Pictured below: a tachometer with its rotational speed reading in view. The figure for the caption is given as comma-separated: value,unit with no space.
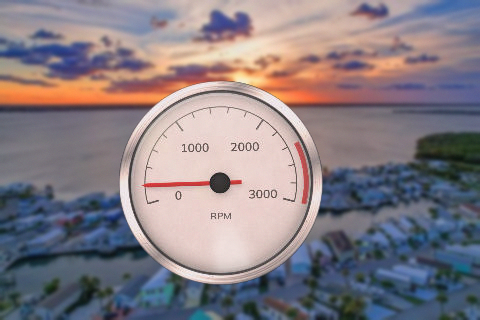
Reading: 200,rpm
